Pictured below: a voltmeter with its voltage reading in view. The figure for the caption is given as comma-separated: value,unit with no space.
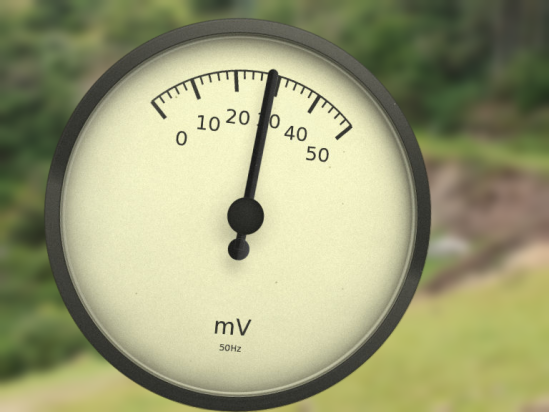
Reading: 28,mV
